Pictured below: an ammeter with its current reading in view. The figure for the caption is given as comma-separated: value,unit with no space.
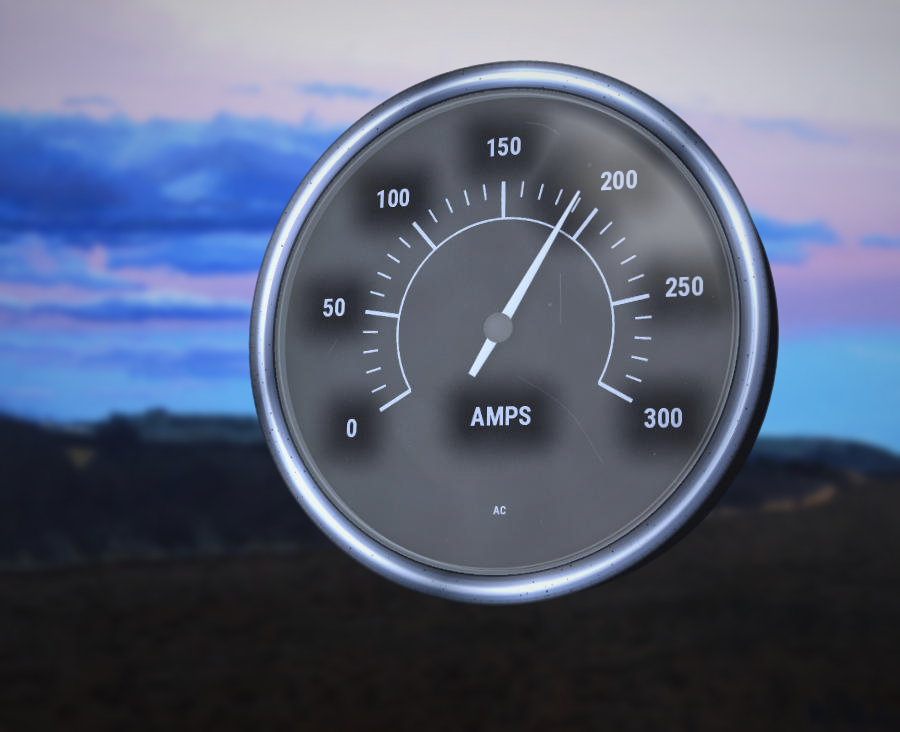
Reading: 190,A
